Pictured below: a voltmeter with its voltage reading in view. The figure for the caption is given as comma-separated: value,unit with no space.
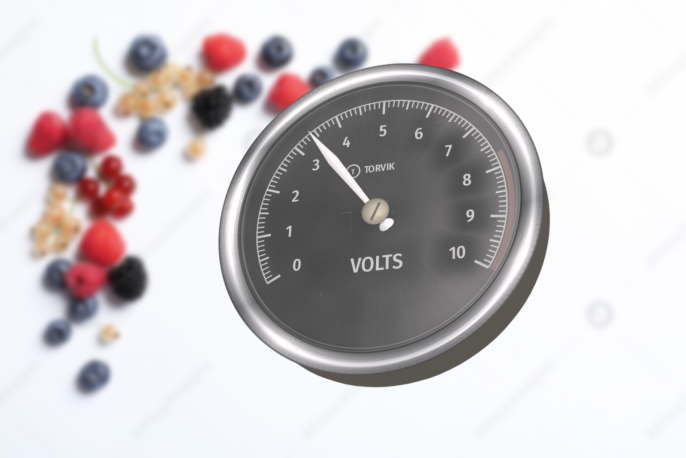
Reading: 3.4,V
